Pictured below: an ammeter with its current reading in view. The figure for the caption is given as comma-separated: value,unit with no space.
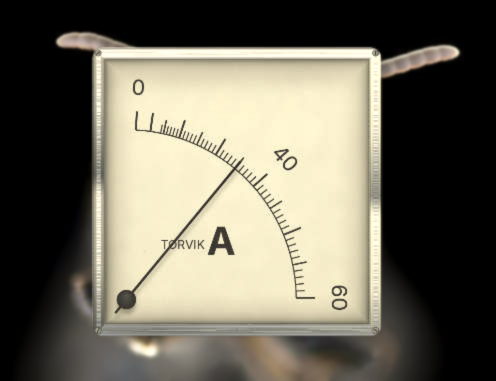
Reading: 35,A
